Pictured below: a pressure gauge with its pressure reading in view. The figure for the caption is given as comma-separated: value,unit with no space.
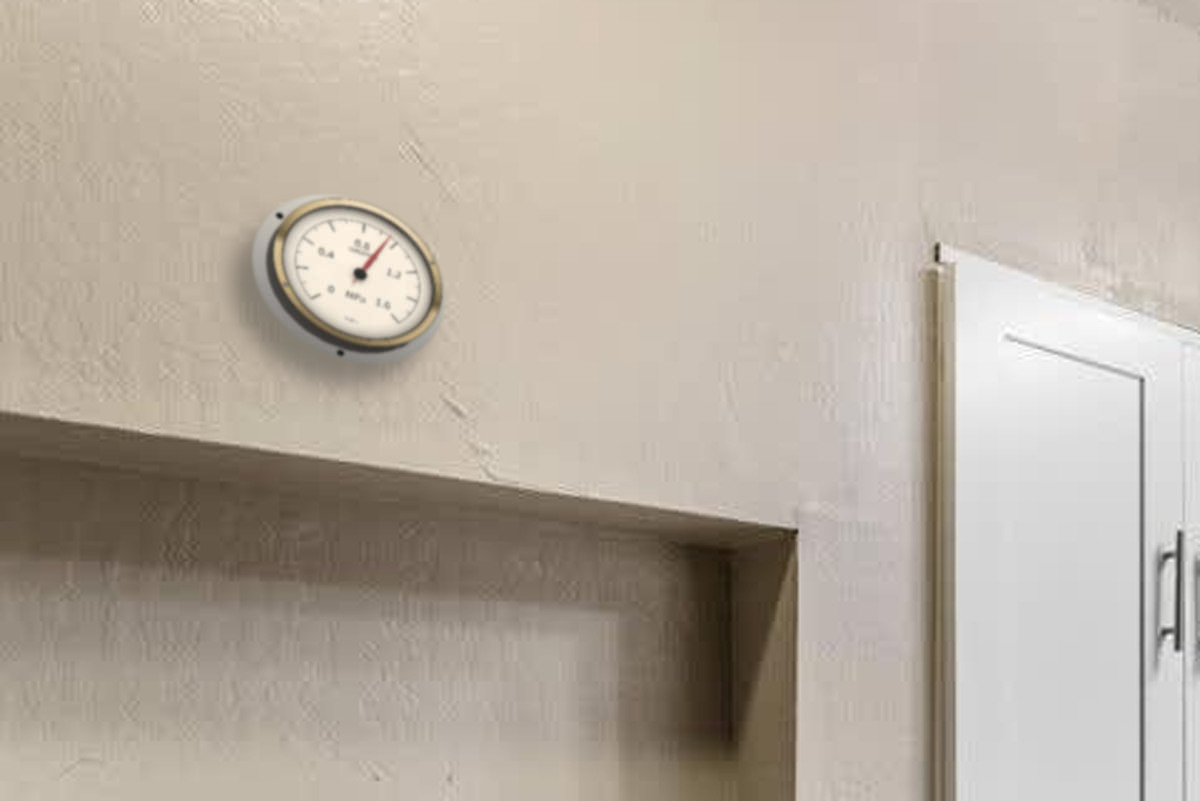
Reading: 0.95,MPa
